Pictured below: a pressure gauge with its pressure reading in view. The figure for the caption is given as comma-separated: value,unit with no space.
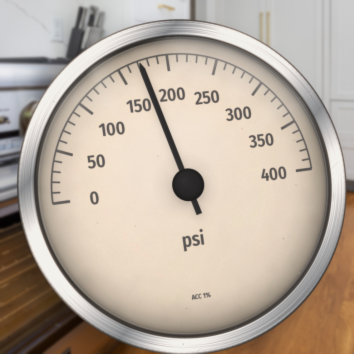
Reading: 170,psi
